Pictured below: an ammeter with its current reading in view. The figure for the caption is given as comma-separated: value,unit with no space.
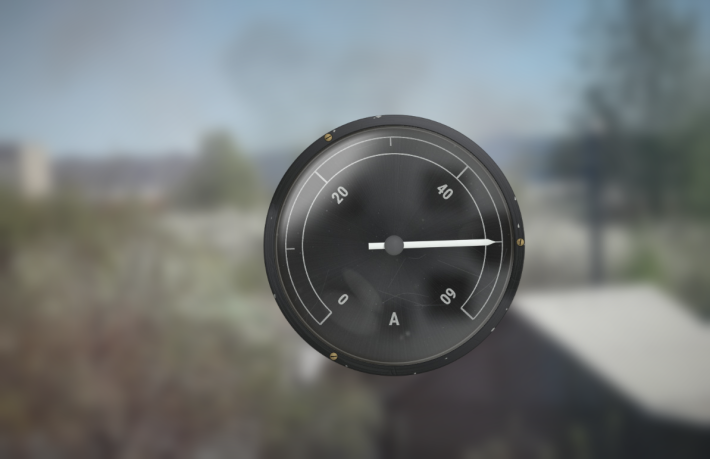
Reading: 50,A
